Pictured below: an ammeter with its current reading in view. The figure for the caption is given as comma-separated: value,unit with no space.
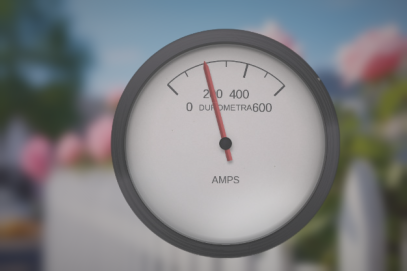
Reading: 200,A
